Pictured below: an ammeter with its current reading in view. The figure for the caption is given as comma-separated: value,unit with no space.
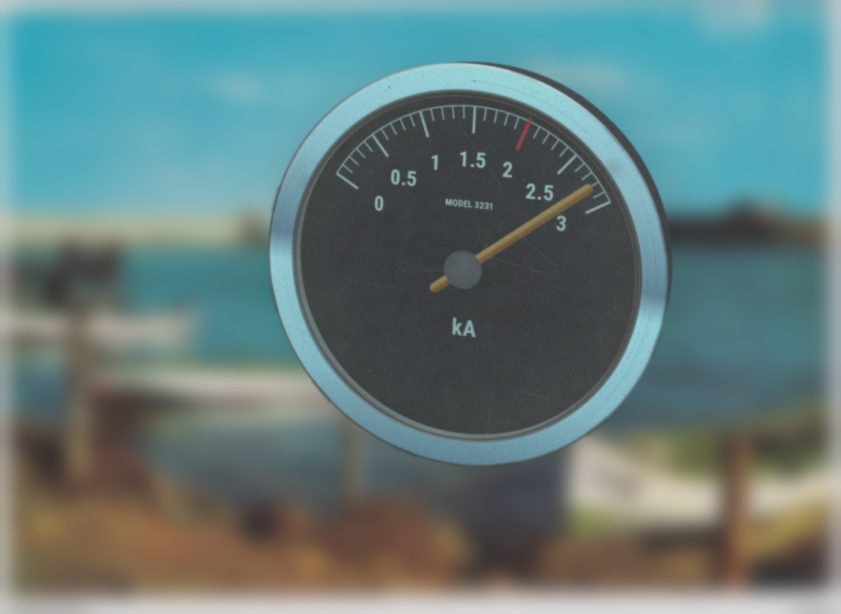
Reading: 2.8,kA
